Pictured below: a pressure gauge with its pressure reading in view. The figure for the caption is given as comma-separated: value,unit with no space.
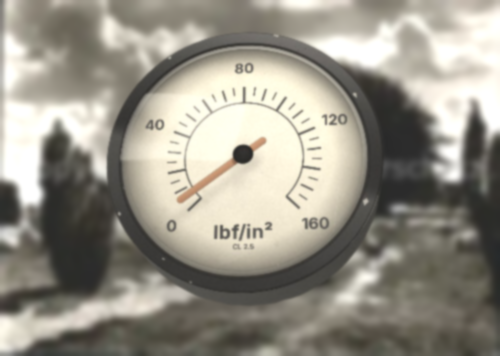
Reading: 5,psi
